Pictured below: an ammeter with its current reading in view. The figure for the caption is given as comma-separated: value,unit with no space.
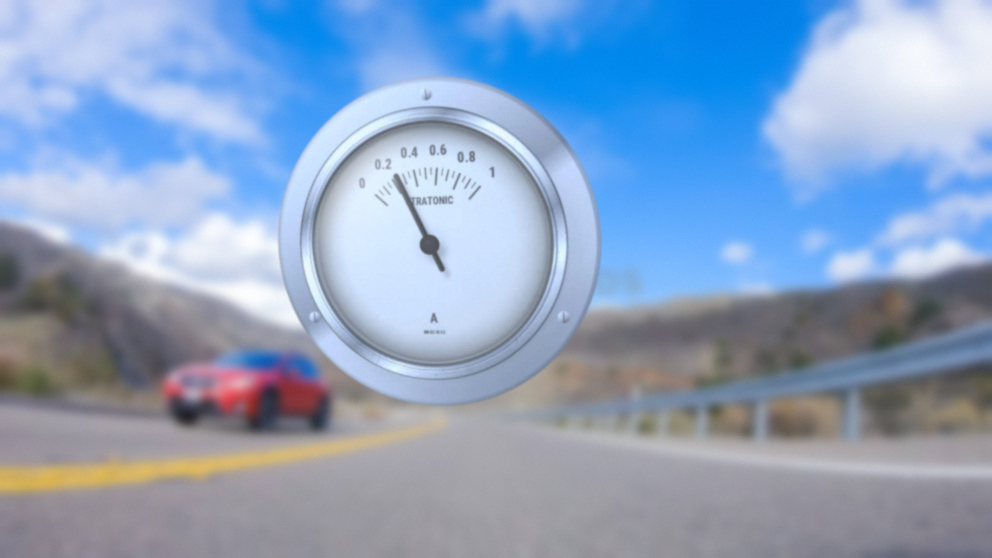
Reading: 0.25,A
